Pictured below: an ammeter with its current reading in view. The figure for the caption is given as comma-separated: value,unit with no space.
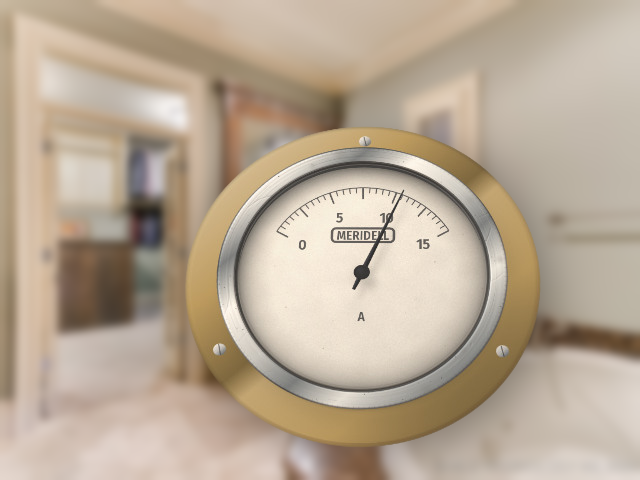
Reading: 10.5,A
